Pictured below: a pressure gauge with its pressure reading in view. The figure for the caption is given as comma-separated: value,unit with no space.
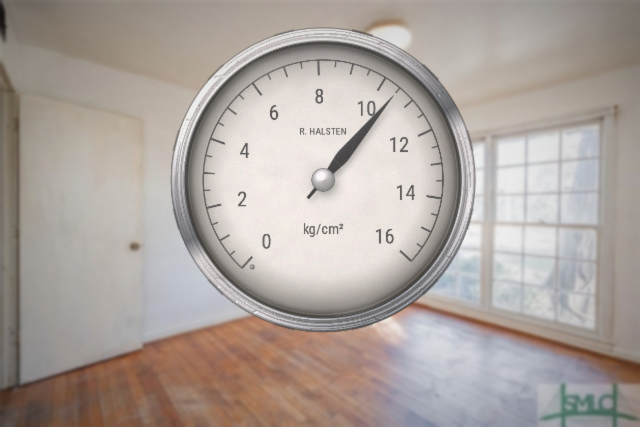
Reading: 10.5,kg/cm²
